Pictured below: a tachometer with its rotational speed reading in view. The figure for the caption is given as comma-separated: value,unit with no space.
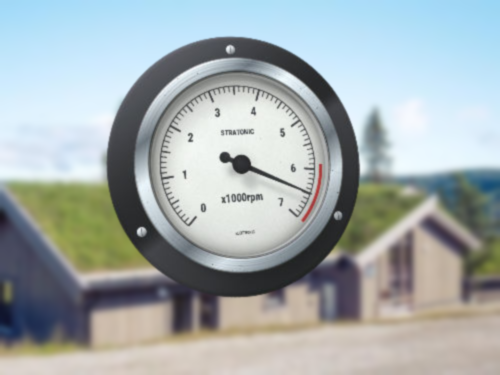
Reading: 6500,rpm
